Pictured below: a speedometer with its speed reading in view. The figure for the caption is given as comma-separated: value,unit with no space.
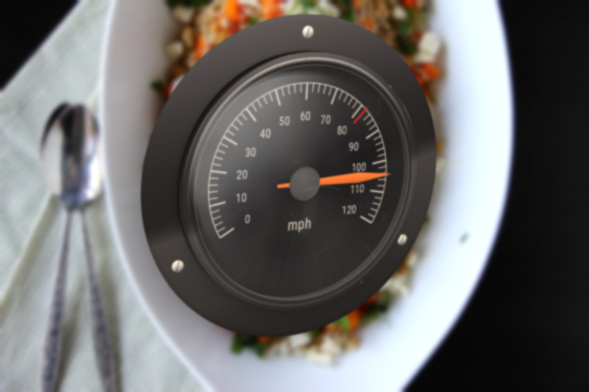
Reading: 104,mph
